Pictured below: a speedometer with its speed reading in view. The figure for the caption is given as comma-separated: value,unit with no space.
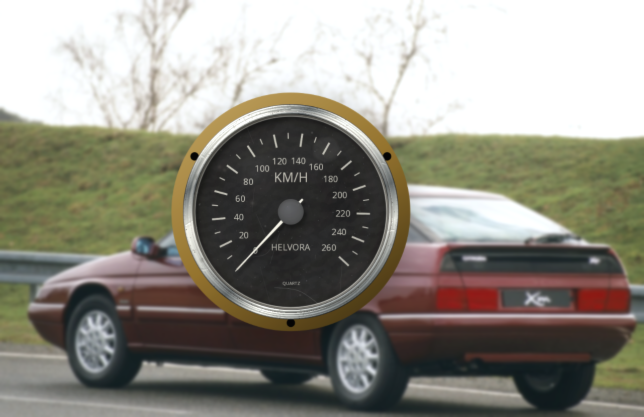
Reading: 0,km/h
